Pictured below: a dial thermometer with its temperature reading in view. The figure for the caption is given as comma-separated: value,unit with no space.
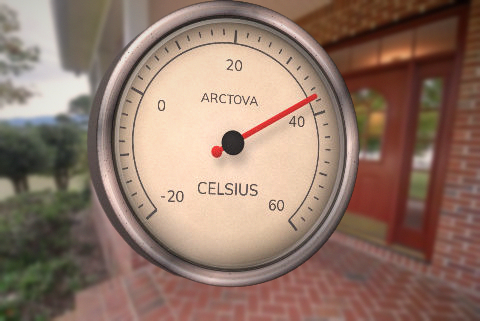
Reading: 37,°C
